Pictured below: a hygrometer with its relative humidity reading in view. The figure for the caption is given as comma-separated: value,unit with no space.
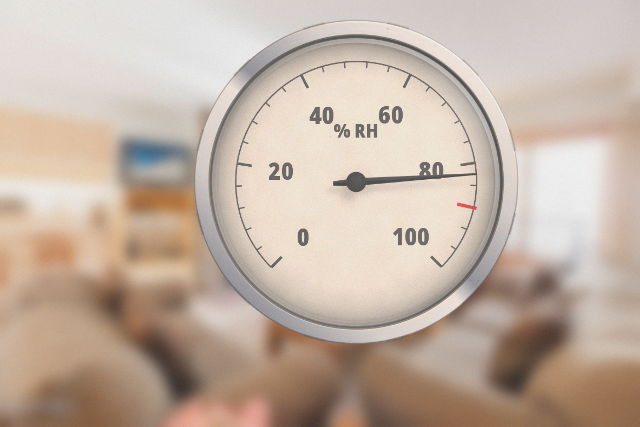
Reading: 82,%
